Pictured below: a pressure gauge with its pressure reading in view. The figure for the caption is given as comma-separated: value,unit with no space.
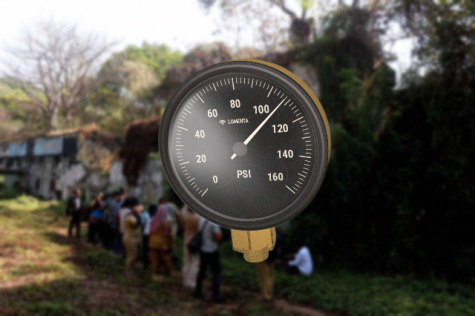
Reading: 108,psi
